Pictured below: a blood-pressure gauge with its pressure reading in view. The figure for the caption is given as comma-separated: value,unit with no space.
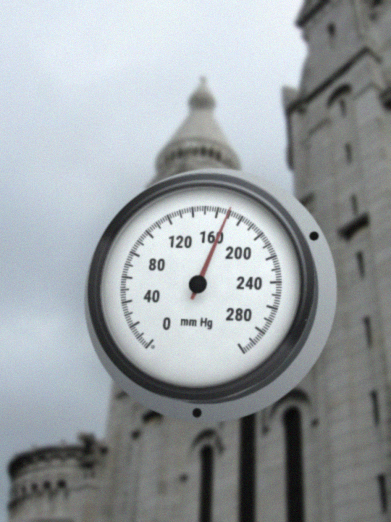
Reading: 170,mmHg
